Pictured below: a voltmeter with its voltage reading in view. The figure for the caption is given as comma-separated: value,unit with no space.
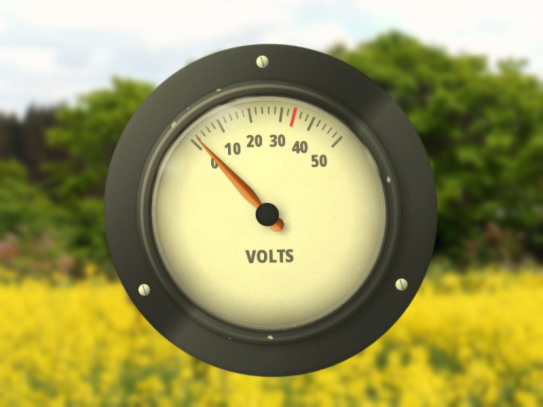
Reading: 2,V
